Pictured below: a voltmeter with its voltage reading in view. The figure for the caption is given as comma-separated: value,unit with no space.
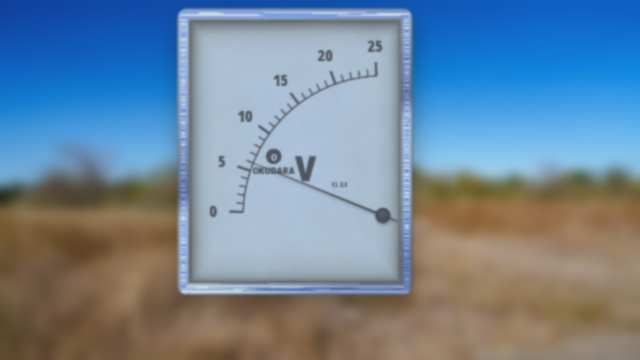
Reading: 6,V
